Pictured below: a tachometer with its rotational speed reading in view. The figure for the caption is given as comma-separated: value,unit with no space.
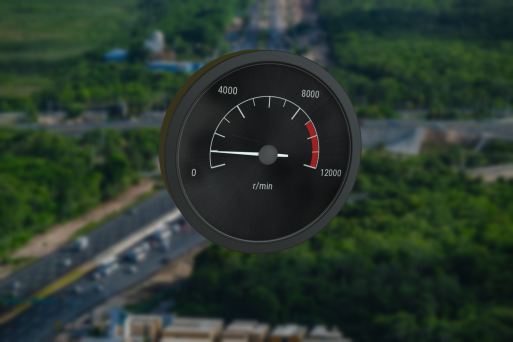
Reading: 1000,rpm
